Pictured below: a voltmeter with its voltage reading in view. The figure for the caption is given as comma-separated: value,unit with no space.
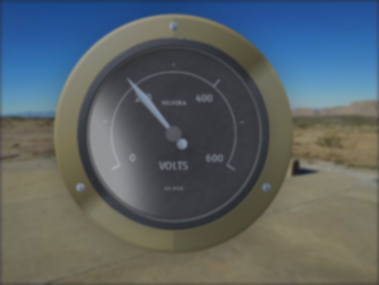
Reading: 200,V
